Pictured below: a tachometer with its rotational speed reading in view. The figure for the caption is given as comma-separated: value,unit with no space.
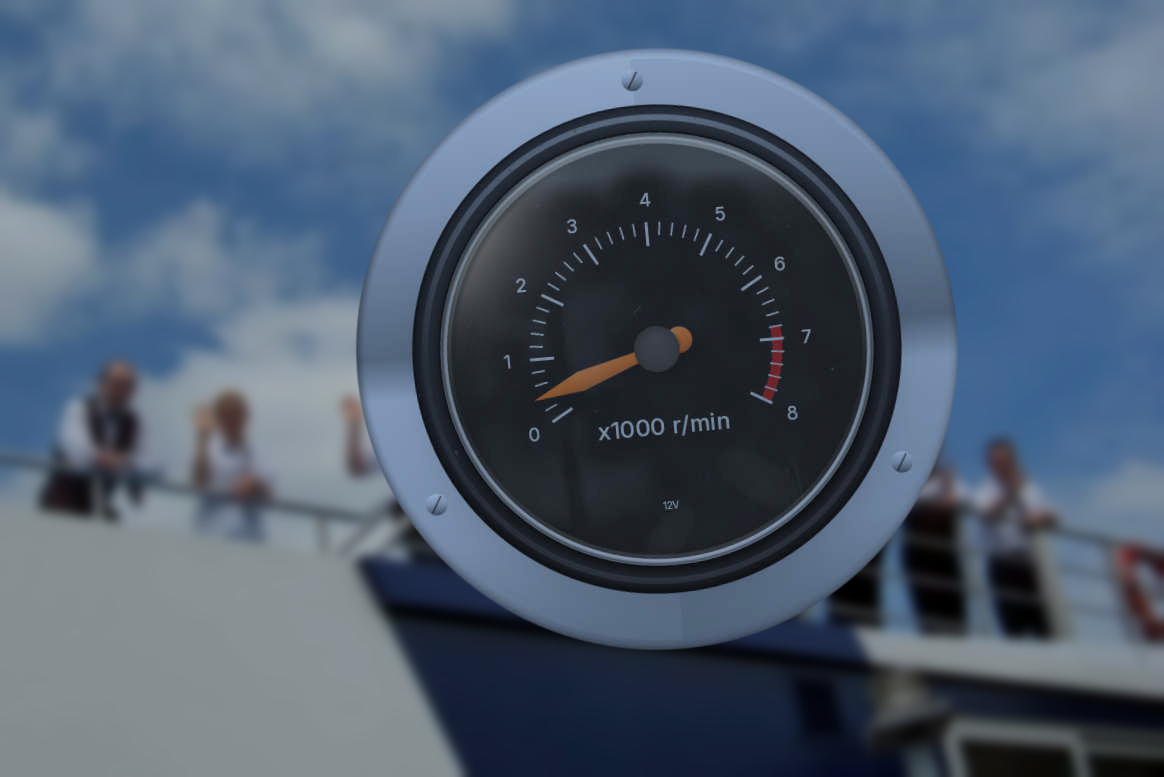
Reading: 400,rpm
